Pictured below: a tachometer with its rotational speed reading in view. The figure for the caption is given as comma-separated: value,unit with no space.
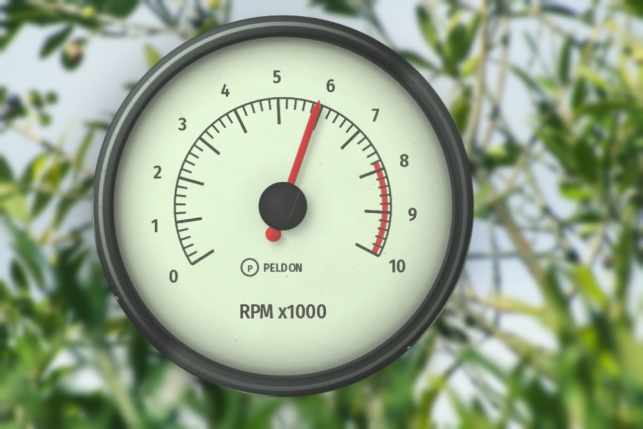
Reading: 5900,rpm
